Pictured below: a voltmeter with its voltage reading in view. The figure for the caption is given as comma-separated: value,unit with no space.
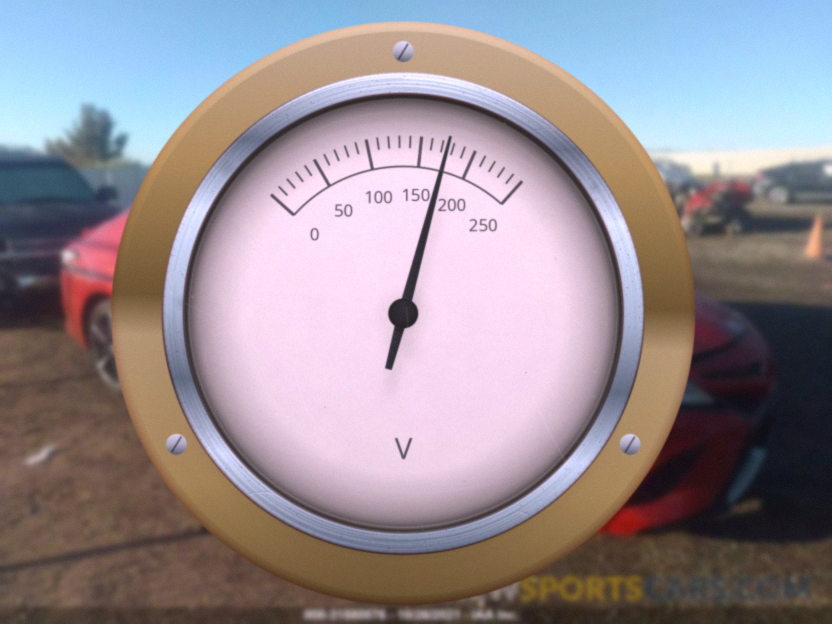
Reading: 175,V
